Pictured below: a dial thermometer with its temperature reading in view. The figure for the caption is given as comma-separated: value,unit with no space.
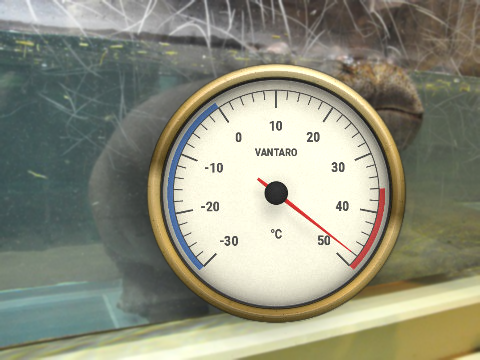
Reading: 48,°C
